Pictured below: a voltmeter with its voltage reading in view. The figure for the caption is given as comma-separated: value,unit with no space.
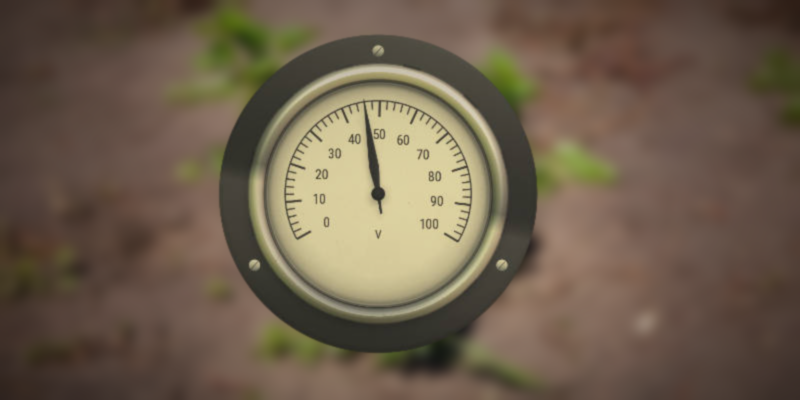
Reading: 46,V
